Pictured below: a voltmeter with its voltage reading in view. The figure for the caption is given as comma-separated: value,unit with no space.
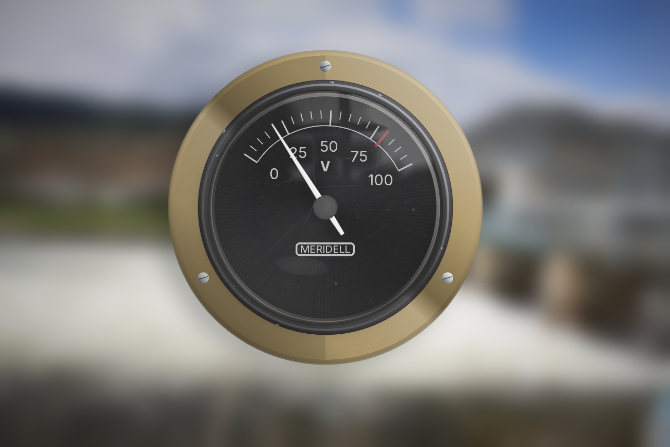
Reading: 20,V
